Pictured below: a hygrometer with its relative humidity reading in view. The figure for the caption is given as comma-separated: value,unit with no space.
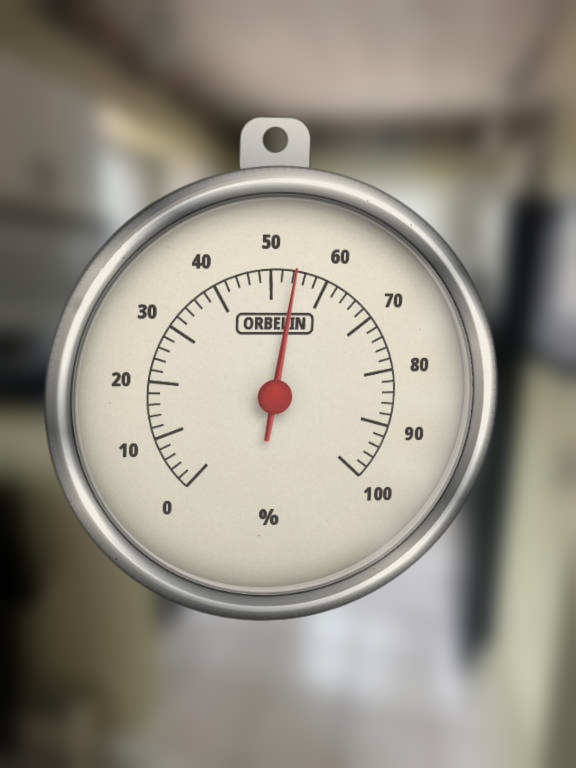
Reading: 54,%
